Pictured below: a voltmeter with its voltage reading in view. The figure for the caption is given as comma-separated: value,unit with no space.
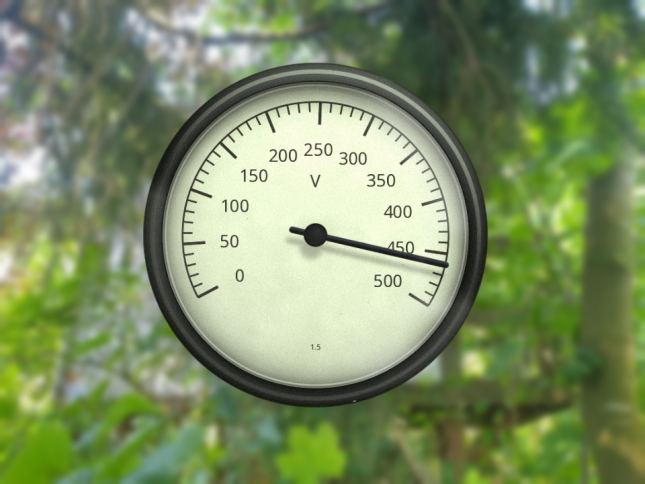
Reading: 460,V
